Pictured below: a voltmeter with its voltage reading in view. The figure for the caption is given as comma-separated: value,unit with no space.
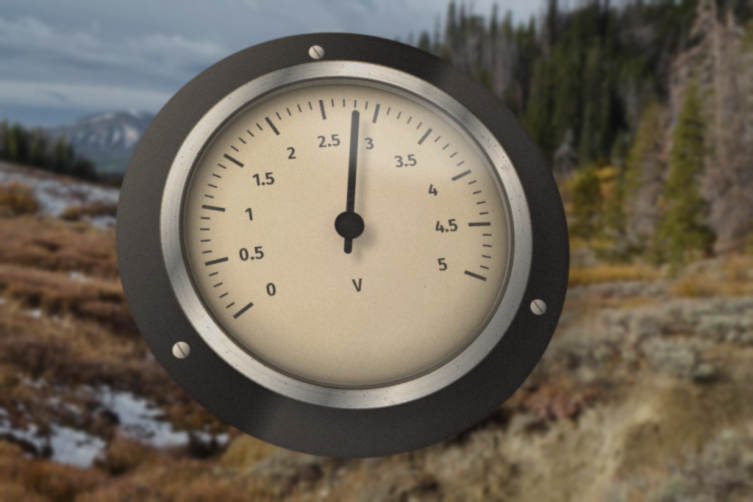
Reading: 2.8,V
